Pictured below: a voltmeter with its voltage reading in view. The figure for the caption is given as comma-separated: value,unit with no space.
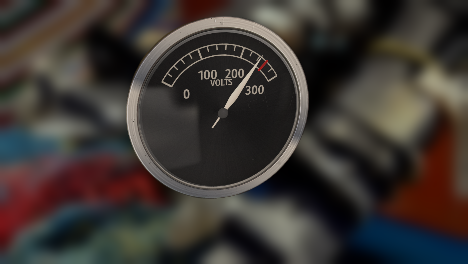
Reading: 240,V
